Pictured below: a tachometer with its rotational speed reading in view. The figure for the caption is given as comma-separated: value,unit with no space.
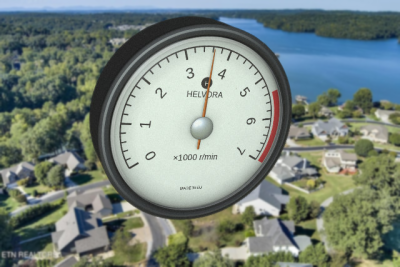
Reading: 3600,rpm
